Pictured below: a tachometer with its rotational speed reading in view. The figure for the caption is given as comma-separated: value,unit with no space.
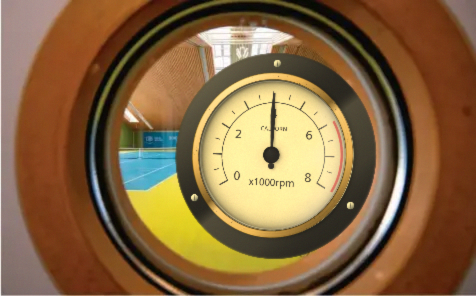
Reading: 4000,rpm
